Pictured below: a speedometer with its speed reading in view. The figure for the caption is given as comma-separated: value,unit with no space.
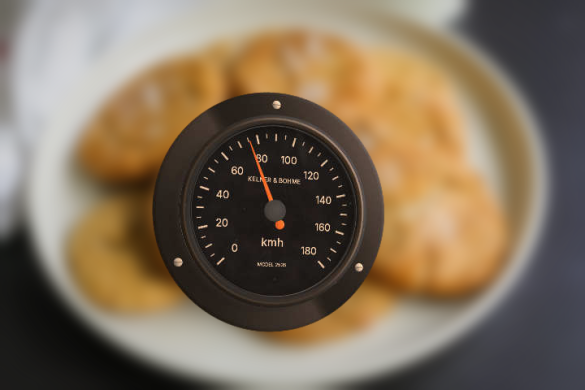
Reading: 75,km/h
